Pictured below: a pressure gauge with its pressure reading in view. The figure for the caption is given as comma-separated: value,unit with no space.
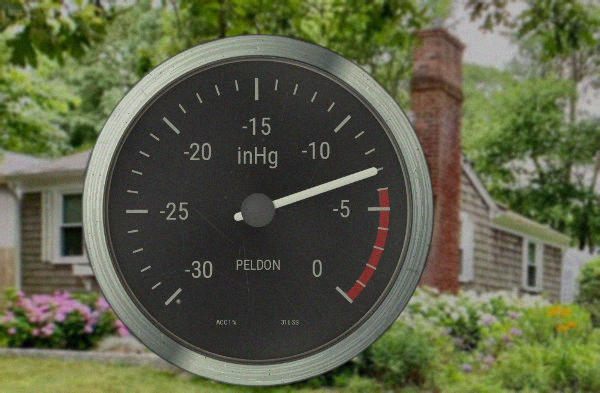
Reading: -7,inHg
